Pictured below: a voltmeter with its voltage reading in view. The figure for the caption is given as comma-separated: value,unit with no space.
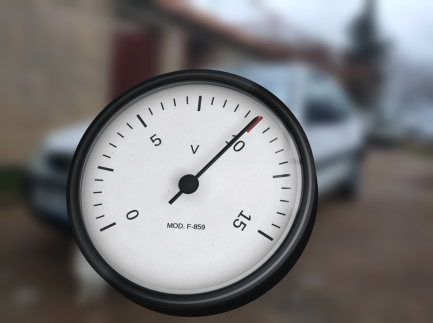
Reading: 10,V
